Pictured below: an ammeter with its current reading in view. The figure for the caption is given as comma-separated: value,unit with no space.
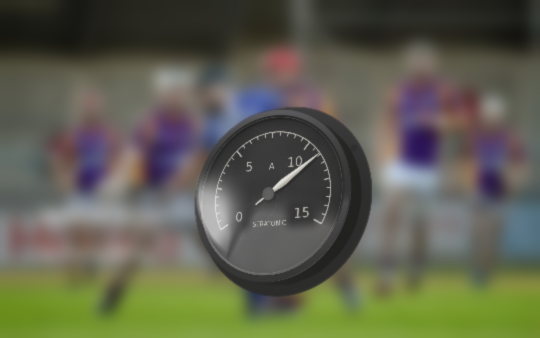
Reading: 11,A
